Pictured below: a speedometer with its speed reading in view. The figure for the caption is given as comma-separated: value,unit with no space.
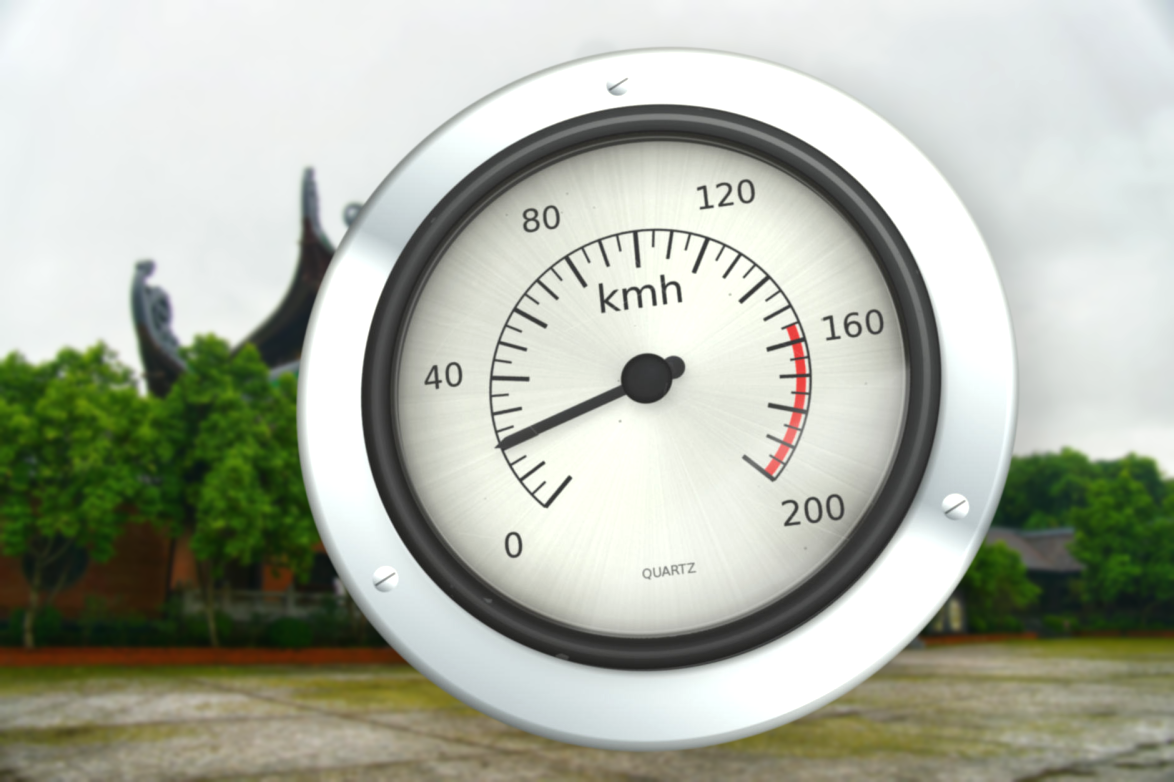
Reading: 20,km/h
